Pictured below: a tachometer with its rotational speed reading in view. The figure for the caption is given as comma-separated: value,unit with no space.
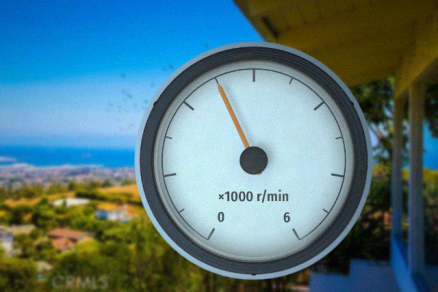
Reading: 2500,rpm
